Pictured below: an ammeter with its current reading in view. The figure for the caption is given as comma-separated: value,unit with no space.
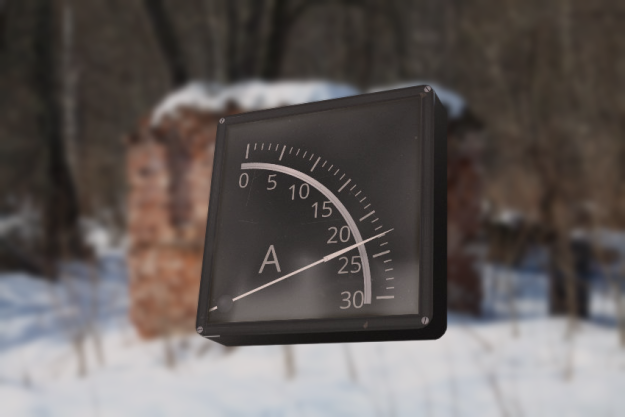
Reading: 23,A
